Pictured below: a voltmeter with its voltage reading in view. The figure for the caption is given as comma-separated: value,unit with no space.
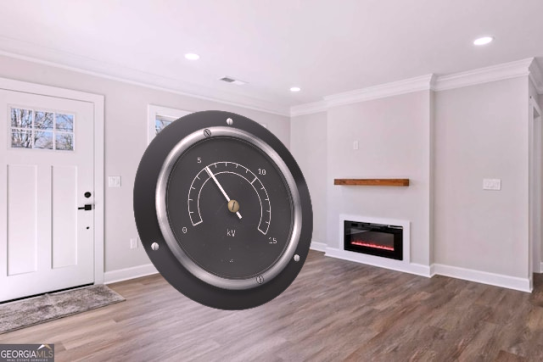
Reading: 5,kV
